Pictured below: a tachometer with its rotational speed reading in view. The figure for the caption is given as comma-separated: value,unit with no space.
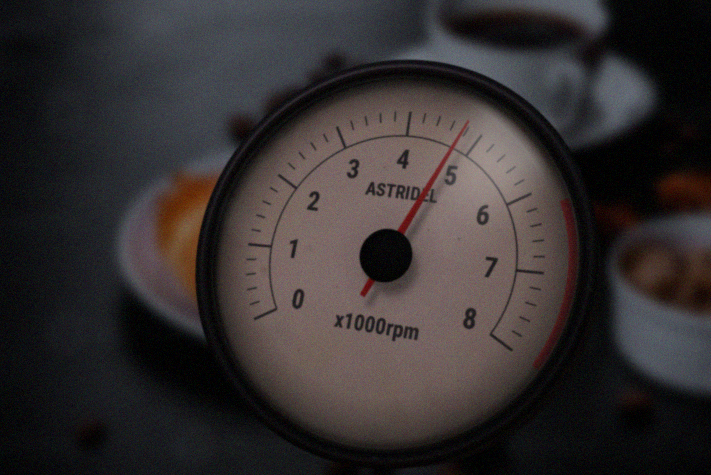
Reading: 4800,rpm
